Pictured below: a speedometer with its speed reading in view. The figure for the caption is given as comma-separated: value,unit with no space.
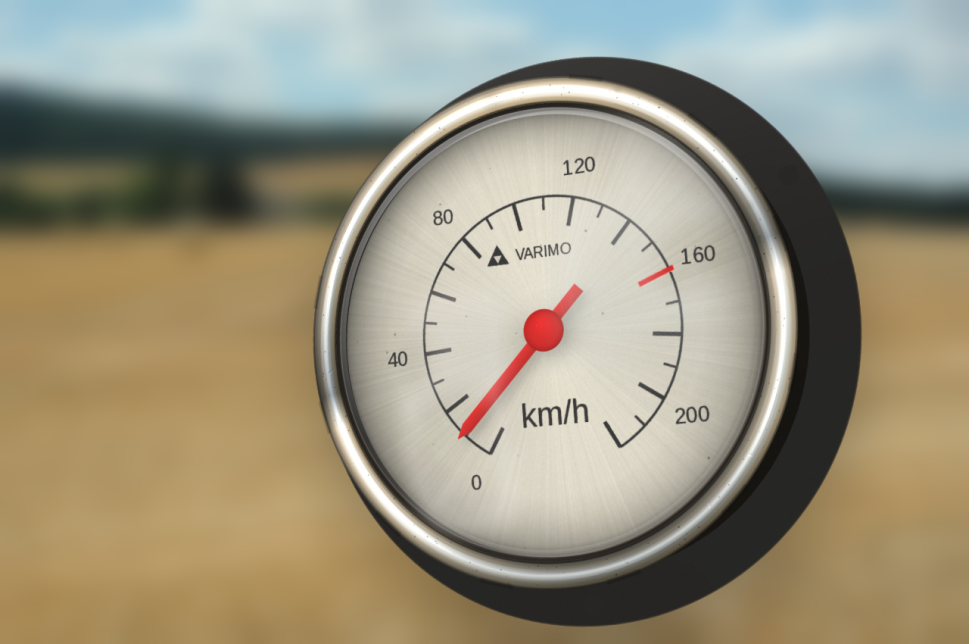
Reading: 10,km/h
